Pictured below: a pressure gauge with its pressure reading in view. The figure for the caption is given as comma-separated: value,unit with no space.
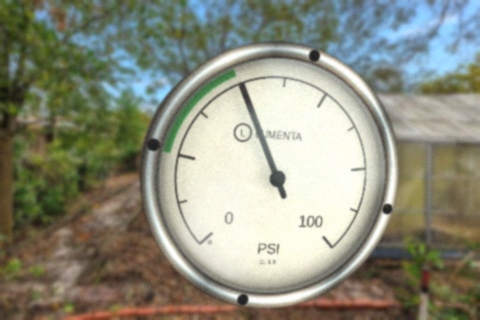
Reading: 40,psi
